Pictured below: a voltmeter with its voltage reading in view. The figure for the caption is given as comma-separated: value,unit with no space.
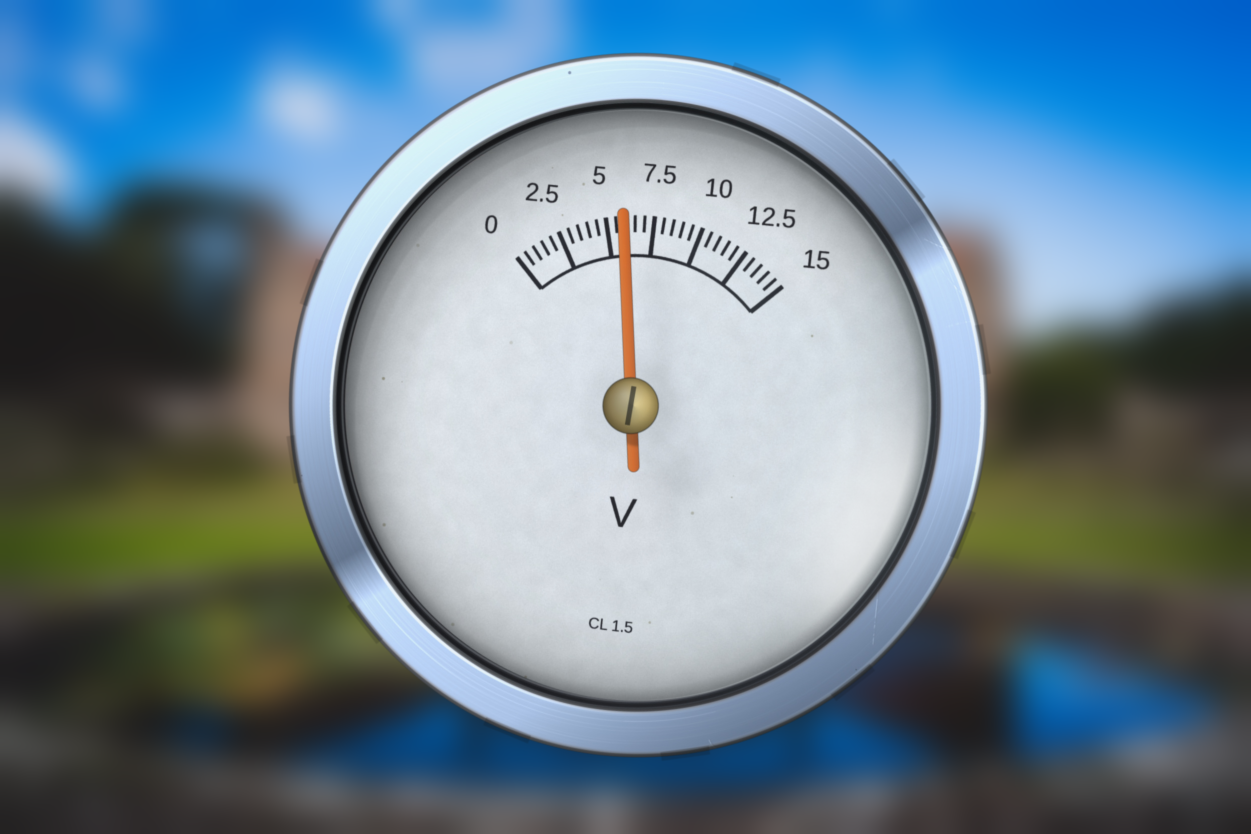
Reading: 6,V
